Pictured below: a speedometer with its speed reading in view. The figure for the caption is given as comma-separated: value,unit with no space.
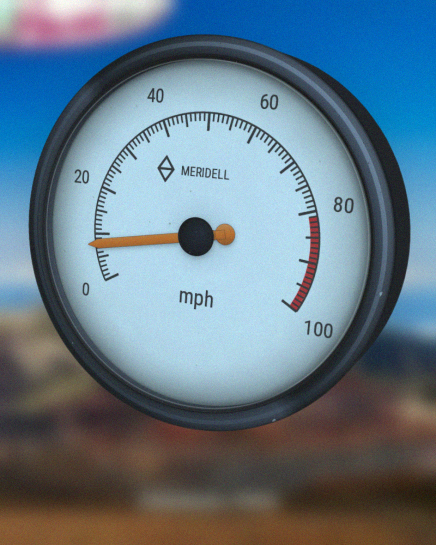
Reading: 8,mph
